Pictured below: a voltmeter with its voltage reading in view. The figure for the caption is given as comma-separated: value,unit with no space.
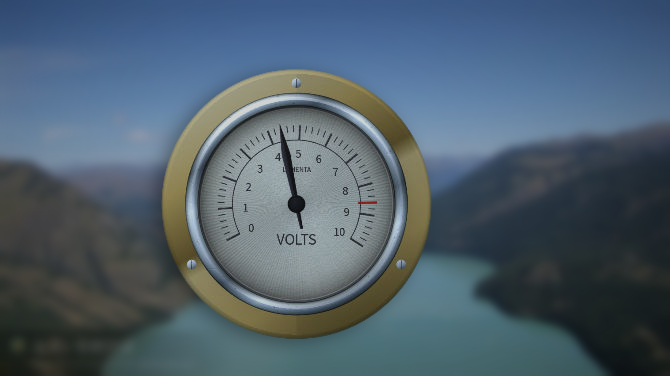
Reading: 4.4,V
